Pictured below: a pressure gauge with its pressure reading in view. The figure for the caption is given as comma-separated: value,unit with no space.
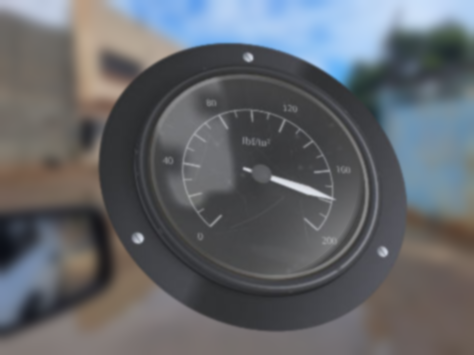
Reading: 180,psi
